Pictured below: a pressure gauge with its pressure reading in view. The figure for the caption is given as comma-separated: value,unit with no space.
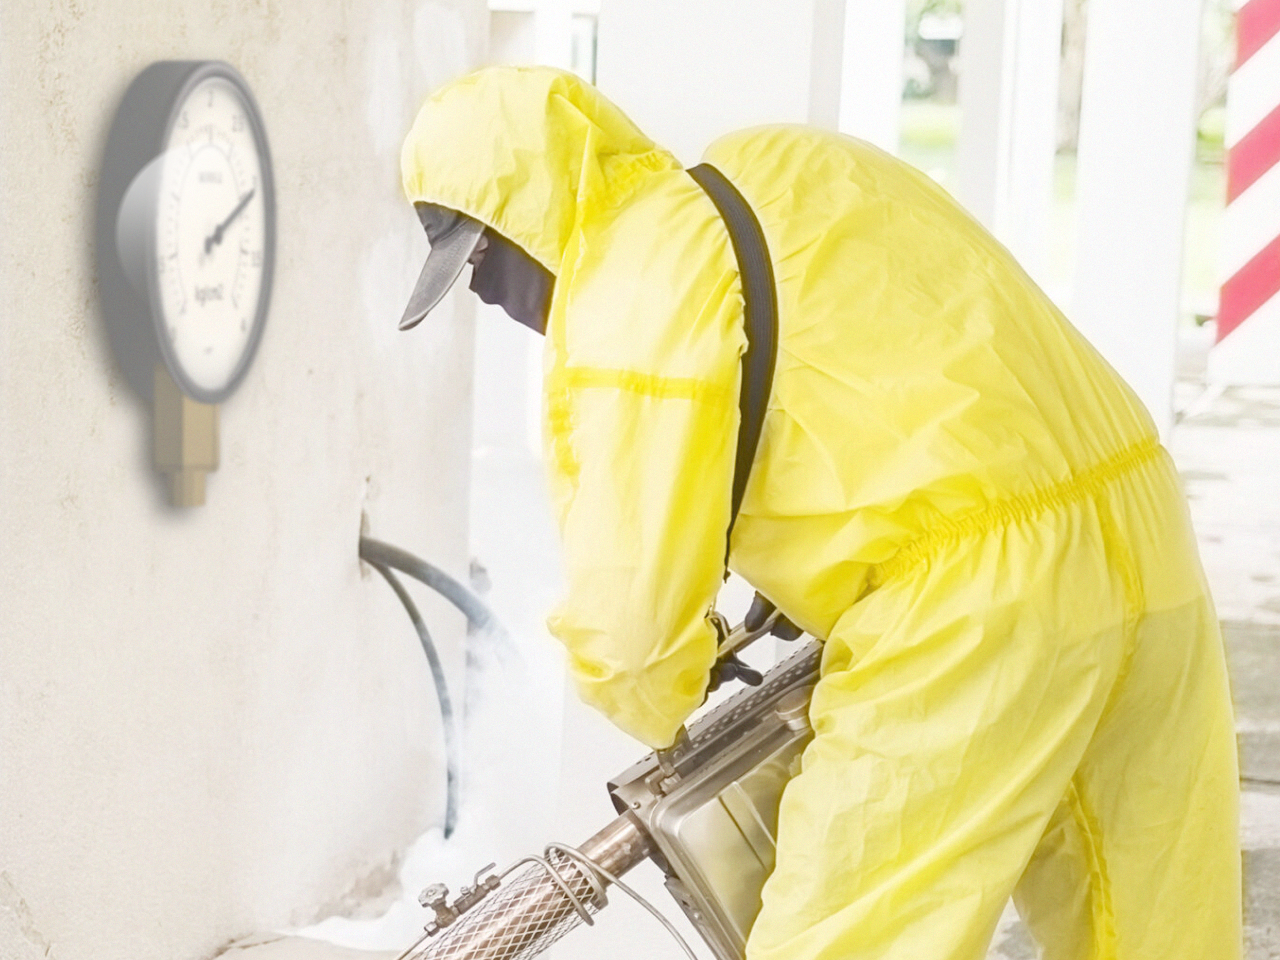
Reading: 3,kg/cm²
